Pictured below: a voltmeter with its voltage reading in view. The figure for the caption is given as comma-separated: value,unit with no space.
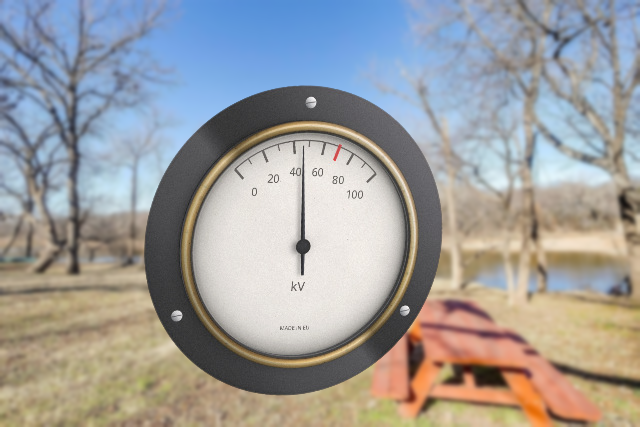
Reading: 45,kV
